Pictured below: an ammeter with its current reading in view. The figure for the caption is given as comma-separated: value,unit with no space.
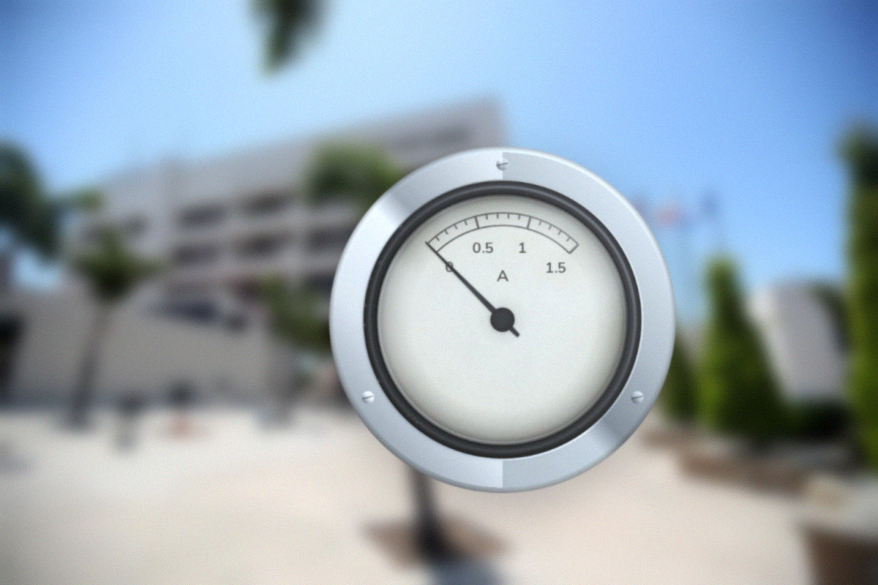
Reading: 0,A
